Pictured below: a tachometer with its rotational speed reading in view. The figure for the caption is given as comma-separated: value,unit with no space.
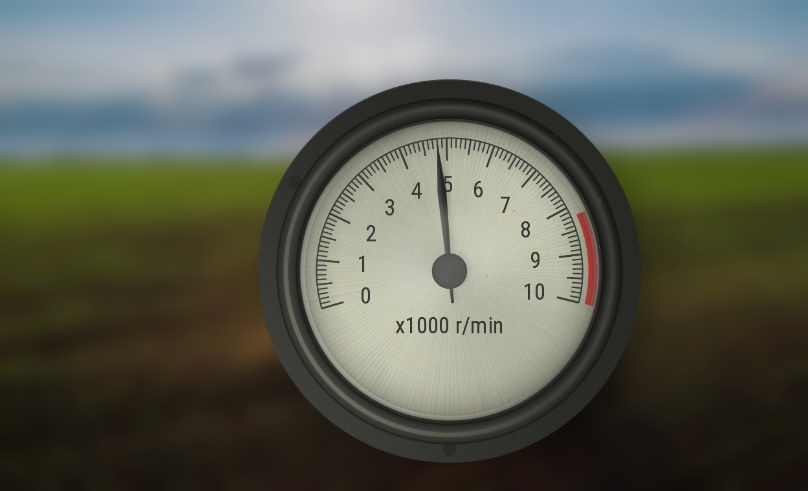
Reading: 4800,rpm
